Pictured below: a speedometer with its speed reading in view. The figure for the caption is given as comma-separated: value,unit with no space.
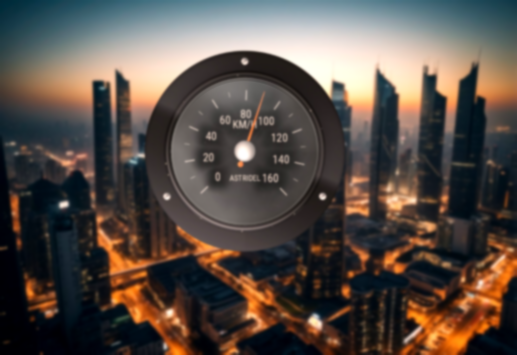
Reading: 90,km/h
